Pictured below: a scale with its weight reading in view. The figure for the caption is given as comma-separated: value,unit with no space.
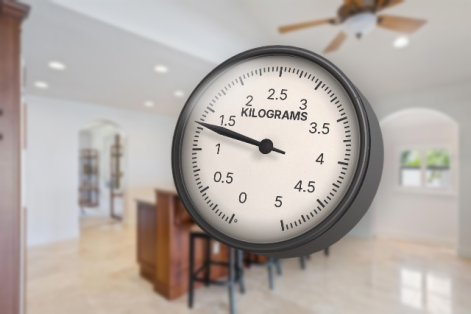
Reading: 1.3,kg
